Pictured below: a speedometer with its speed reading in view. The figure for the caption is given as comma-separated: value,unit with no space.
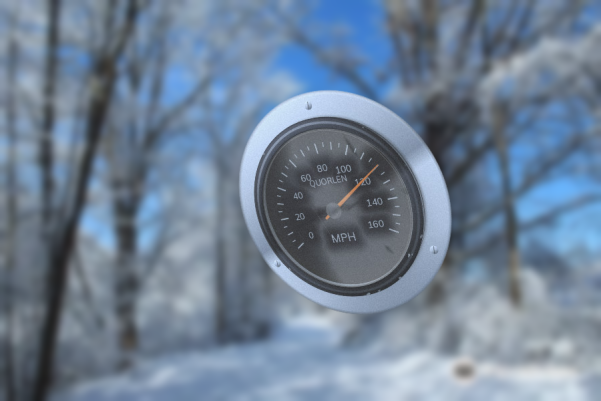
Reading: 120,mph
